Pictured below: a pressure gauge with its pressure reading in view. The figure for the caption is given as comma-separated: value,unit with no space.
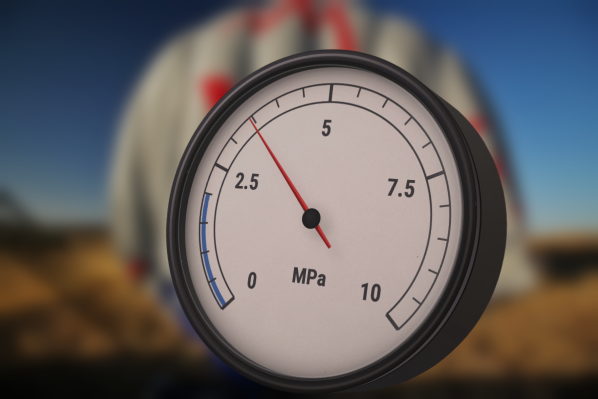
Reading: 3.5,MPa
